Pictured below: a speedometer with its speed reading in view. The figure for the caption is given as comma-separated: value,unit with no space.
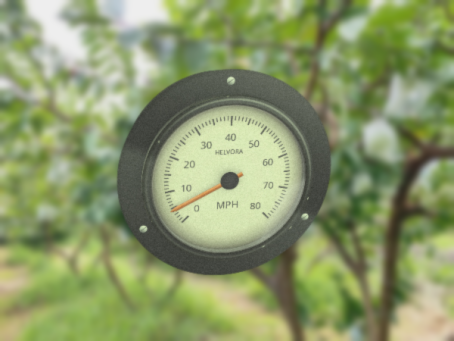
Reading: 5,mph
